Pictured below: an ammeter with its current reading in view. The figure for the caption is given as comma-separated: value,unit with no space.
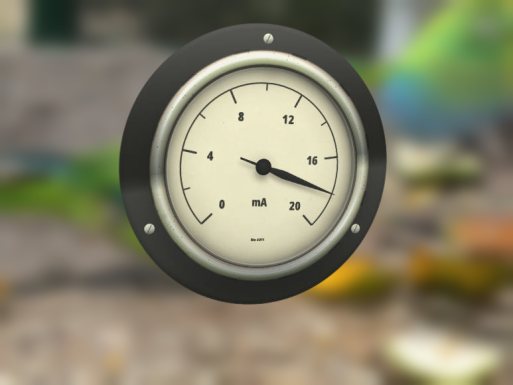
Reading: 18,mA
